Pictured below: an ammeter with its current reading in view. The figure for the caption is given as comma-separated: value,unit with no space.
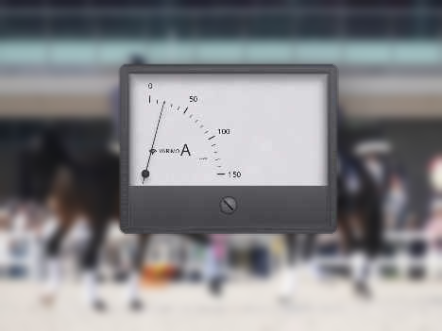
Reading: 20,A
